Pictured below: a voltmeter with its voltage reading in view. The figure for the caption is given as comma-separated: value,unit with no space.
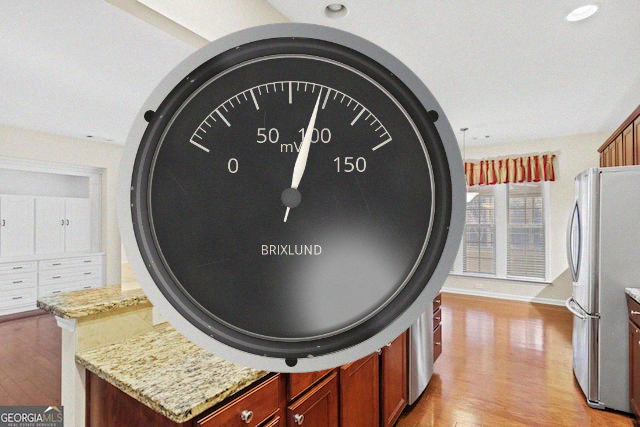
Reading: 95,mV
